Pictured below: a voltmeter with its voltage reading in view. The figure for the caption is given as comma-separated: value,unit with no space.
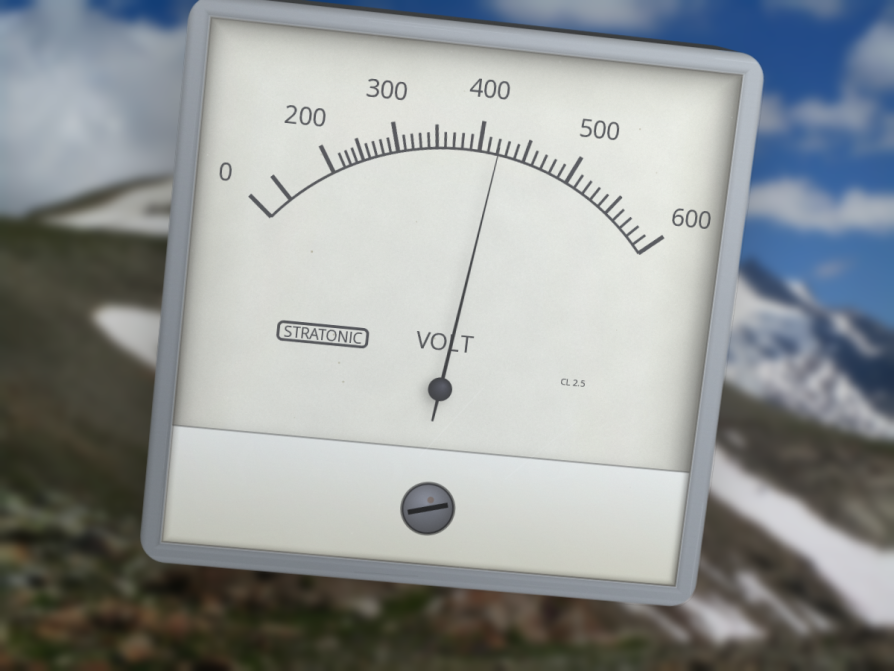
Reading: 420,V
